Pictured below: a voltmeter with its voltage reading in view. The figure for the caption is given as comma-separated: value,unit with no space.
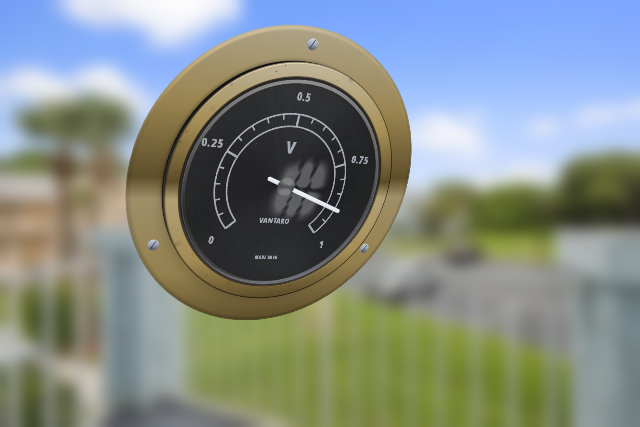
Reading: 0.9,V
